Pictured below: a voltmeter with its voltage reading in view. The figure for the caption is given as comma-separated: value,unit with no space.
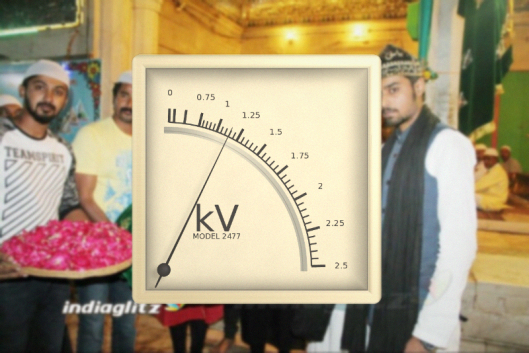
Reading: 1.15,kV
